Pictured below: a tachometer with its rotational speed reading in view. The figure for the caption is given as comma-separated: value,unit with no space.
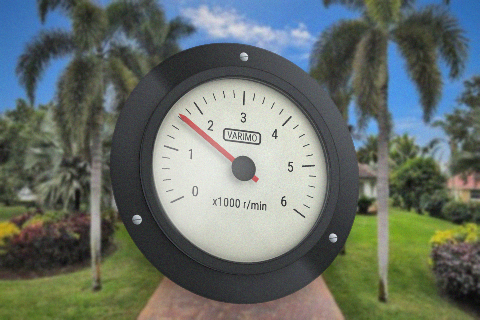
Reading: 1600,rpm
